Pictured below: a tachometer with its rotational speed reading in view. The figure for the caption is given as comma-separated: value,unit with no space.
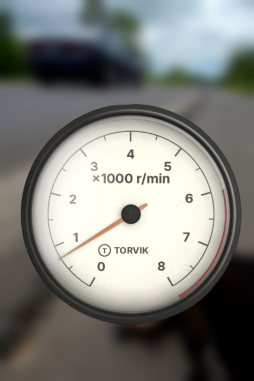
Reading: 750,rpm
